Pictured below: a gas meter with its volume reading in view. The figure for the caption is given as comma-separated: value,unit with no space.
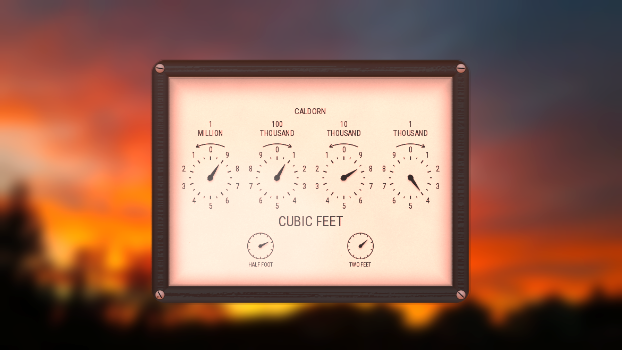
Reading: 908400,ft³
